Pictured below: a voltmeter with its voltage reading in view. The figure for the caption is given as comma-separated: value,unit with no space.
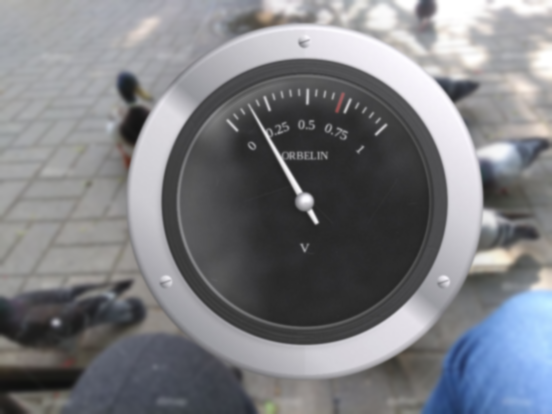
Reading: 0.15,V
